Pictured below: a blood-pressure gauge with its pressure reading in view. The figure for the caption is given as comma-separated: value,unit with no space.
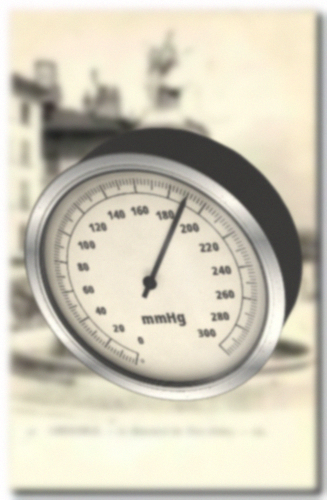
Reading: 190,mmHg
